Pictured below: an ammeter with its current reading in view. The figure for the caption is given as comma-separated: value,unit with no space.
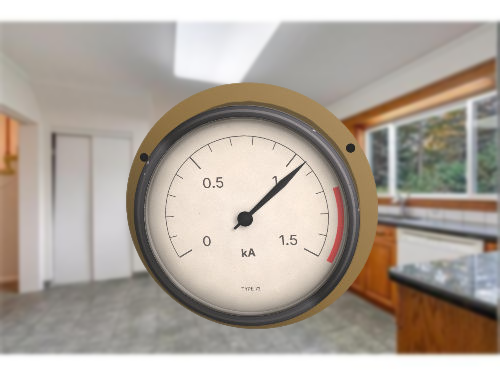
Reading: 1.05,kA
